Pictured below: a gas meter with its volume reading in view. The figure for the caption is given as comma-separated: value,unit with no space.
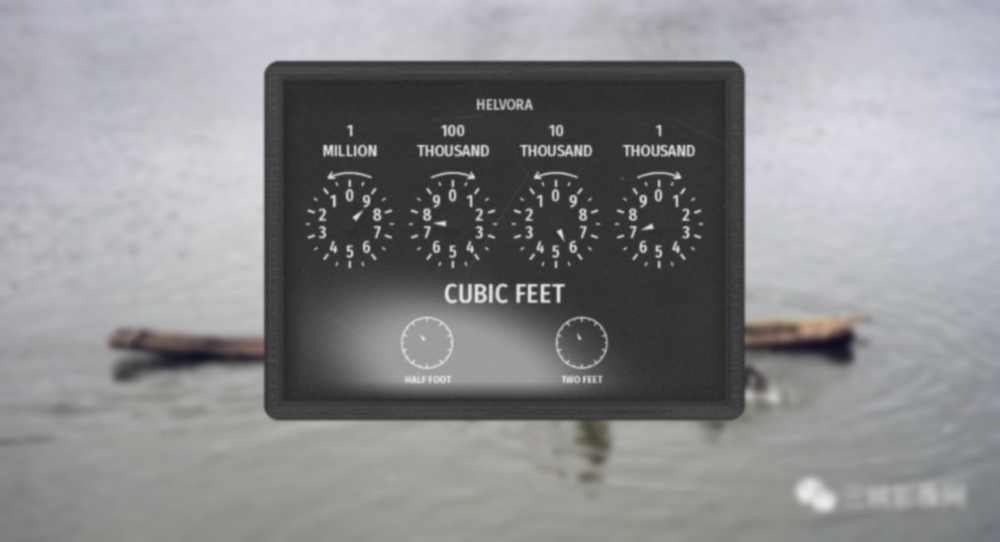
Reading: 875700,ft³
